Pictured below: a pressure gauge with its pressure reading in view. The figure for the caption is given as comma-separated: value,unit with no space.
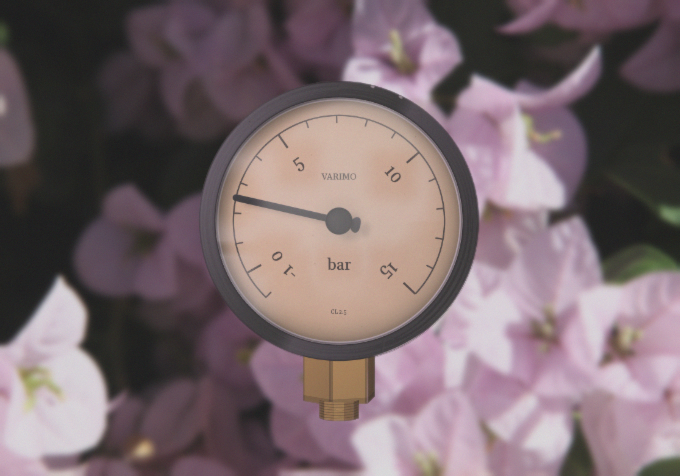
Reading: 2.5,bar
